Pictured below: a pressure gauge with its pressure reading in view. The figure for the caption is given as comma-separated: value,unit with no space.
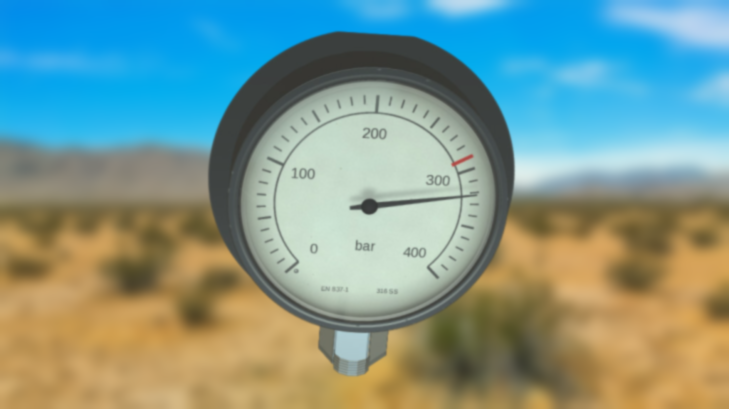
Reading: 320,bar
